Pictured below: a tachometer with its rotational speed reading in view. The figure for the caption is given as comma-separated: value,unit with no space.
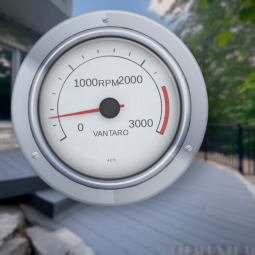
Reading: 300,rpm
